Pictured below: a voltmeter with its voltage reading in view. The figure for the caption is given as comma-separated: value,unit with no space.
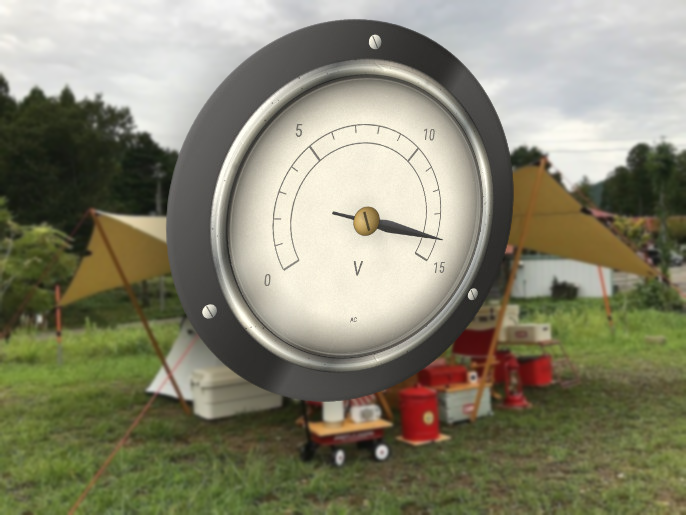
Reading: 14,V
